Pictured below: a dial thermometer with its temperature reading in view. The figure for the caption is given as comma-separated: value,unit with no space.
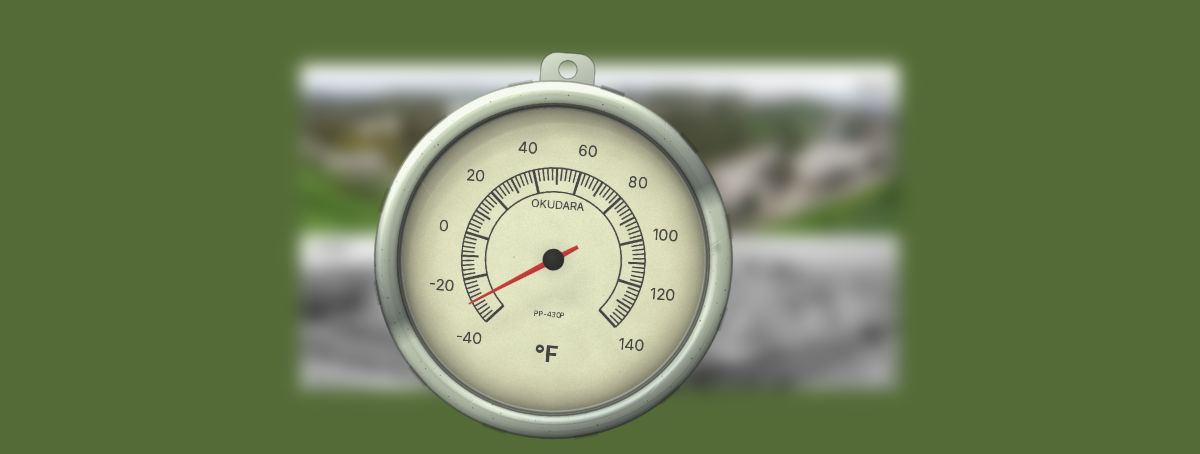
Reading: -30,°F
